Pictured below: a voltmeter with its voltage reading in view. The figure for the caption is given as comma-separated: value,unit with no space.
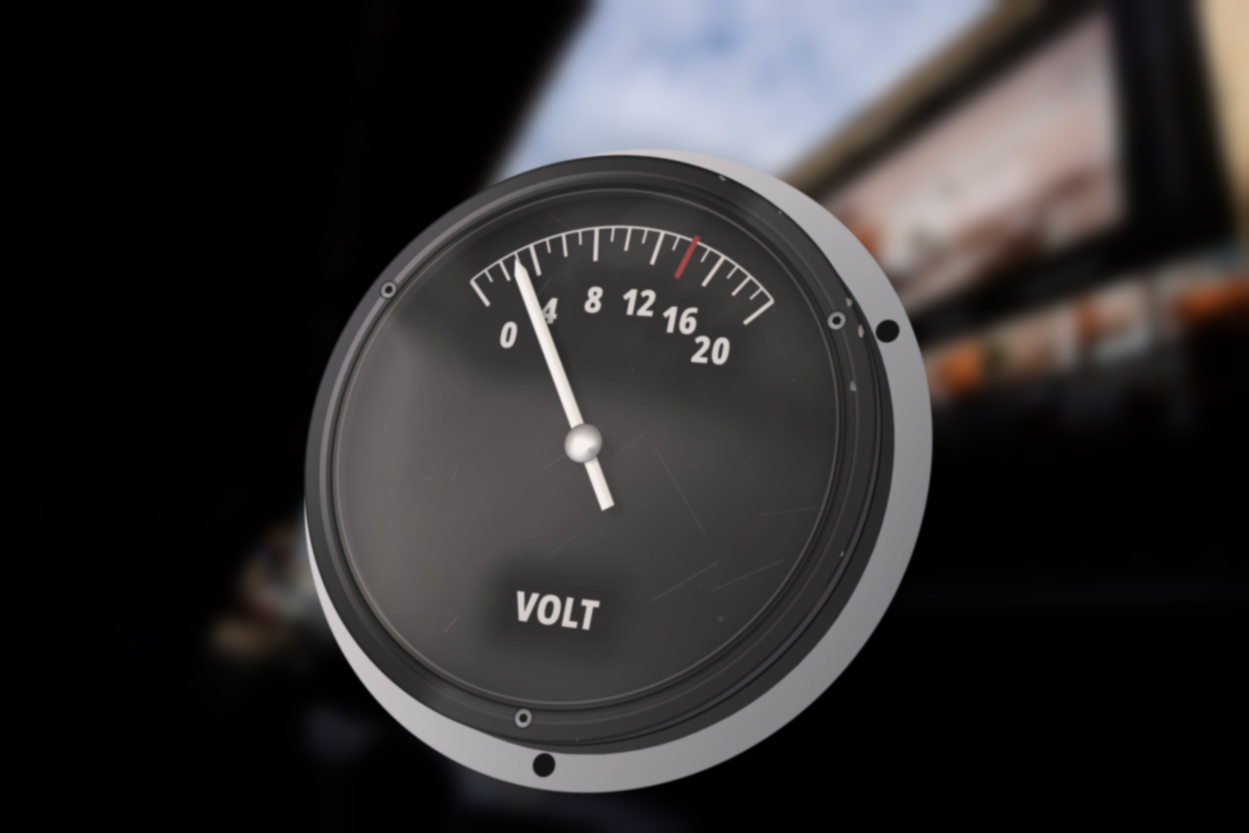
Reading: 3,V
